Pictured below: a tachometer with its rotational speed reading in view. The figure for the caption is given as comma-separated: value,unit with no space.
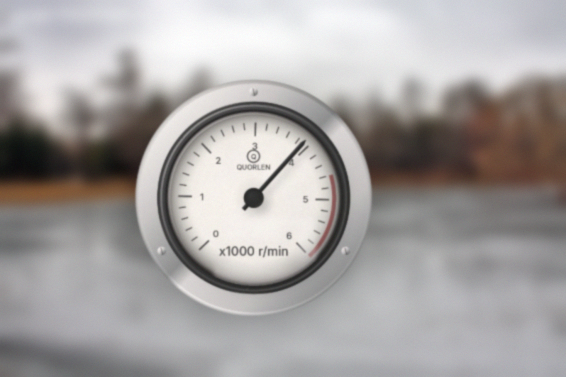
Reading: 3900,rpm
